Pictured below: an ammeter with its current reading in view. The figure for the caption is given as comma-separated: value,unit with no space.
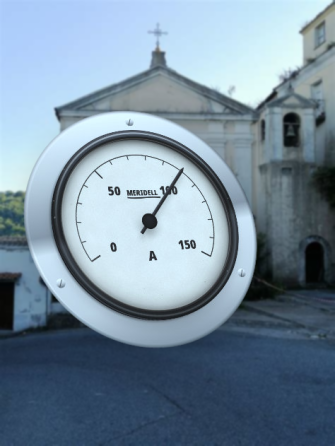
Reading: 100,A
